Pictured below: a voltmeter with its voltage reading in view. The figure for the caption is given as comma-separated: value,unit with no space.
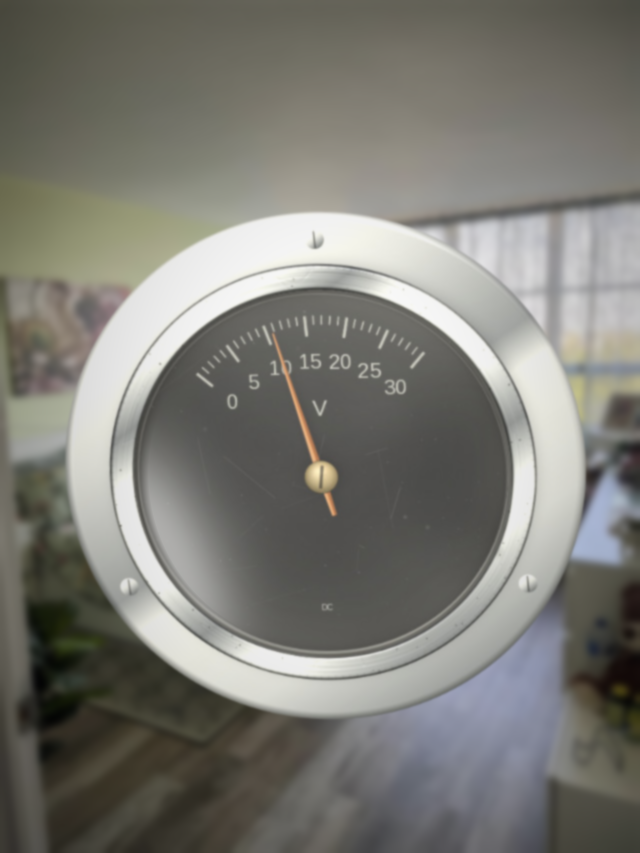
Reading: 11,V
